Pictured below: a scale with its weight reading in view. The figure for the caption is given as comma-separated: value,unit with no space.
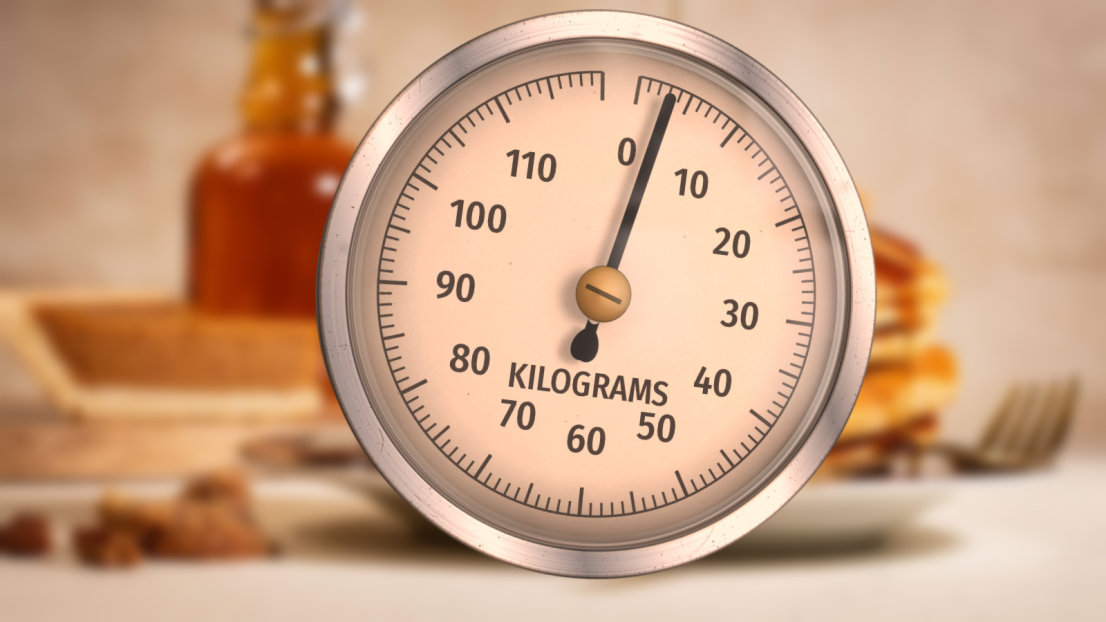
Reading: 3,kg
